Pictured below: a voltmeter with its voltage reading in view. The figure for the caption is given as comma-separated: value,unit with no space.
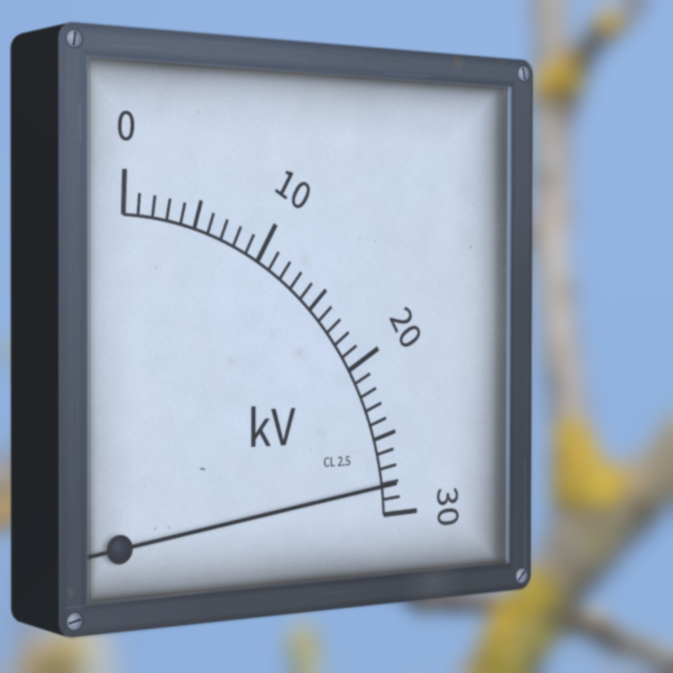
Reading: 28,kV
